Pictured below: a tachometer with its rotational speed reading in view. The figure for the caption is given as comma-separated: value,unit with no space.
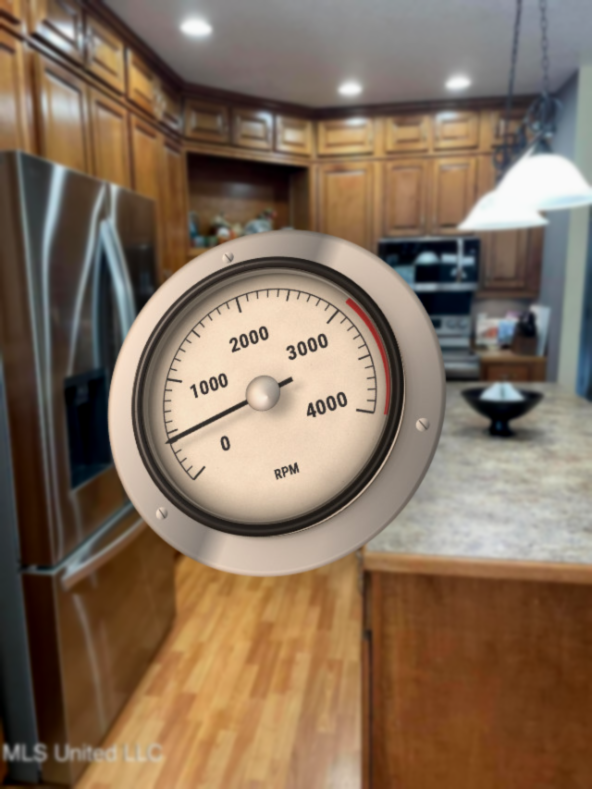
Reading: 400,rpm
